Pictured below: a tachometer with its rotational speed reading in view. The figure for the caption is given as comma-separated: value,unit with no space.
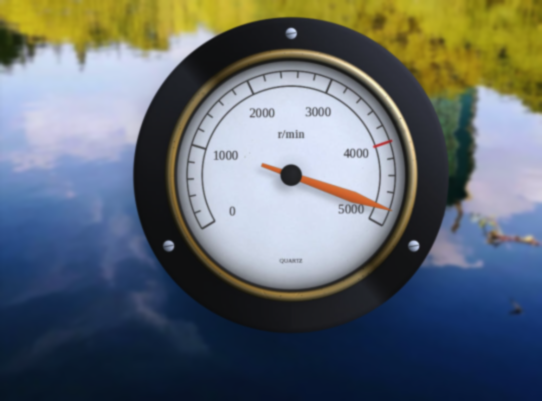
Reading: 4800,rpm
